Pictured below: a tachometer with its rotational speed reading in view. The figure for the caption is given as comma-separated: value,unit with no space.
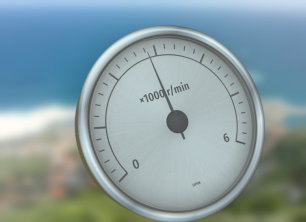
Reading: 2800,rpm
